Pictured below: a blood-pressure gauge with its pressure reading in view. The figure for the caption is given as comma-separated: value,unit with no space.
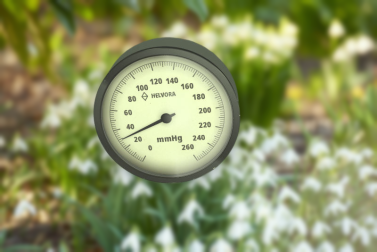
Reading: 30,mmHg
